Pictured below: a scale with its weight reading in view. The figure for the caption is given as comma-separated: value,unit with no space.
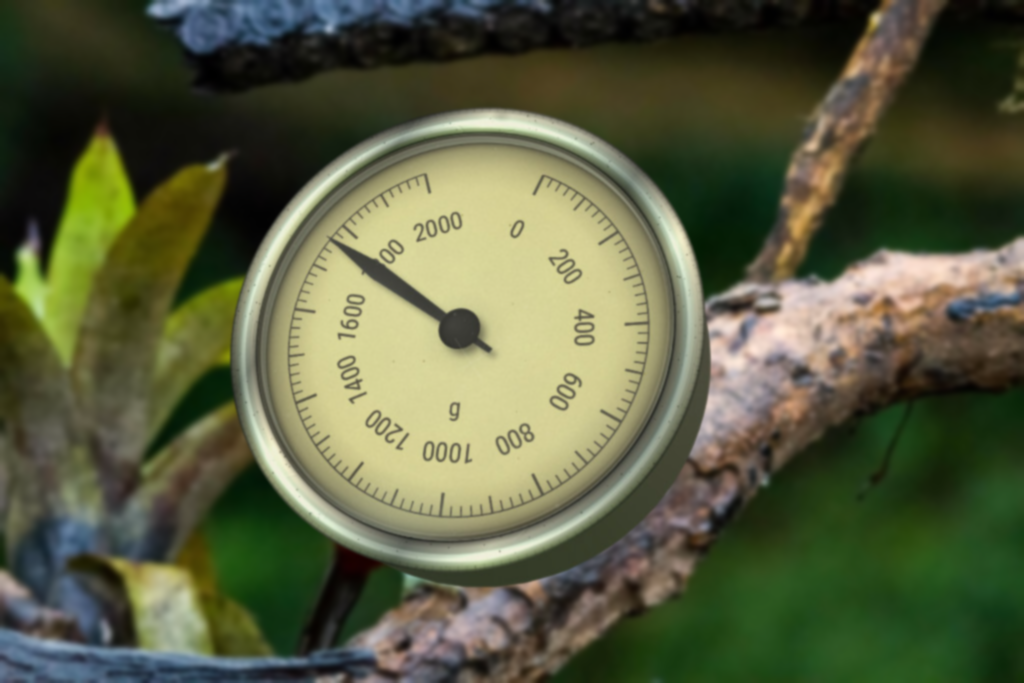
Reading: 1760,g
